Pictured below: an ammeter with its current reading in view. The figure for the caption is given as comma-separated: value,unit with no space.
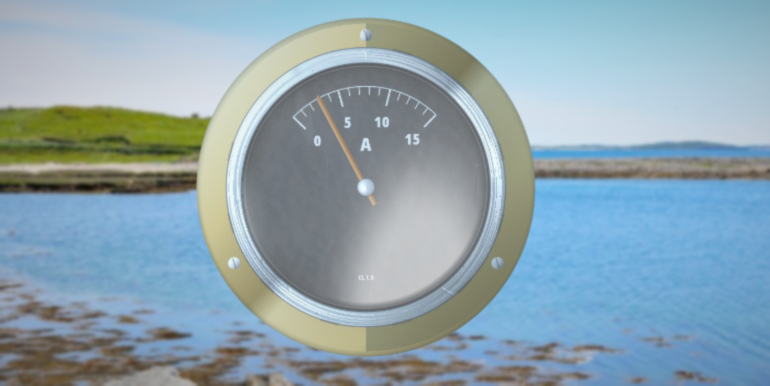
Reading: 3,A
